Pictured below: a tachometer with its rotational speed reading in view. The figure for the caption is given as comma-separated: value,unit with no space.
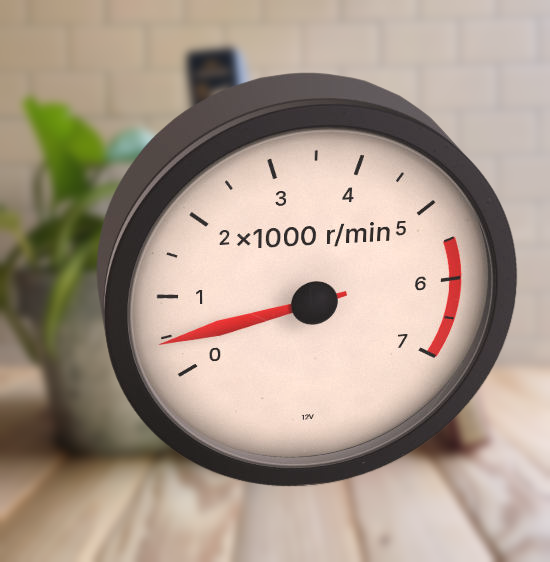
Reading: 500,rpm
